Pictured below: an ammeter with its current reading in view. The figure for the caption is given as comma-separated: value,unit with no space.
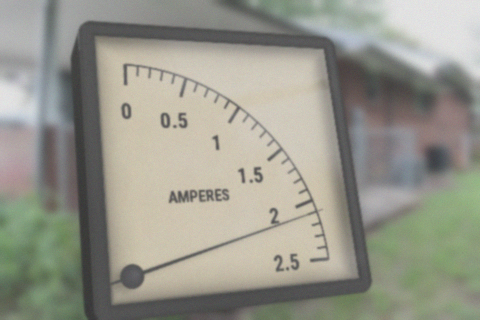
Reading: 2.1,A
